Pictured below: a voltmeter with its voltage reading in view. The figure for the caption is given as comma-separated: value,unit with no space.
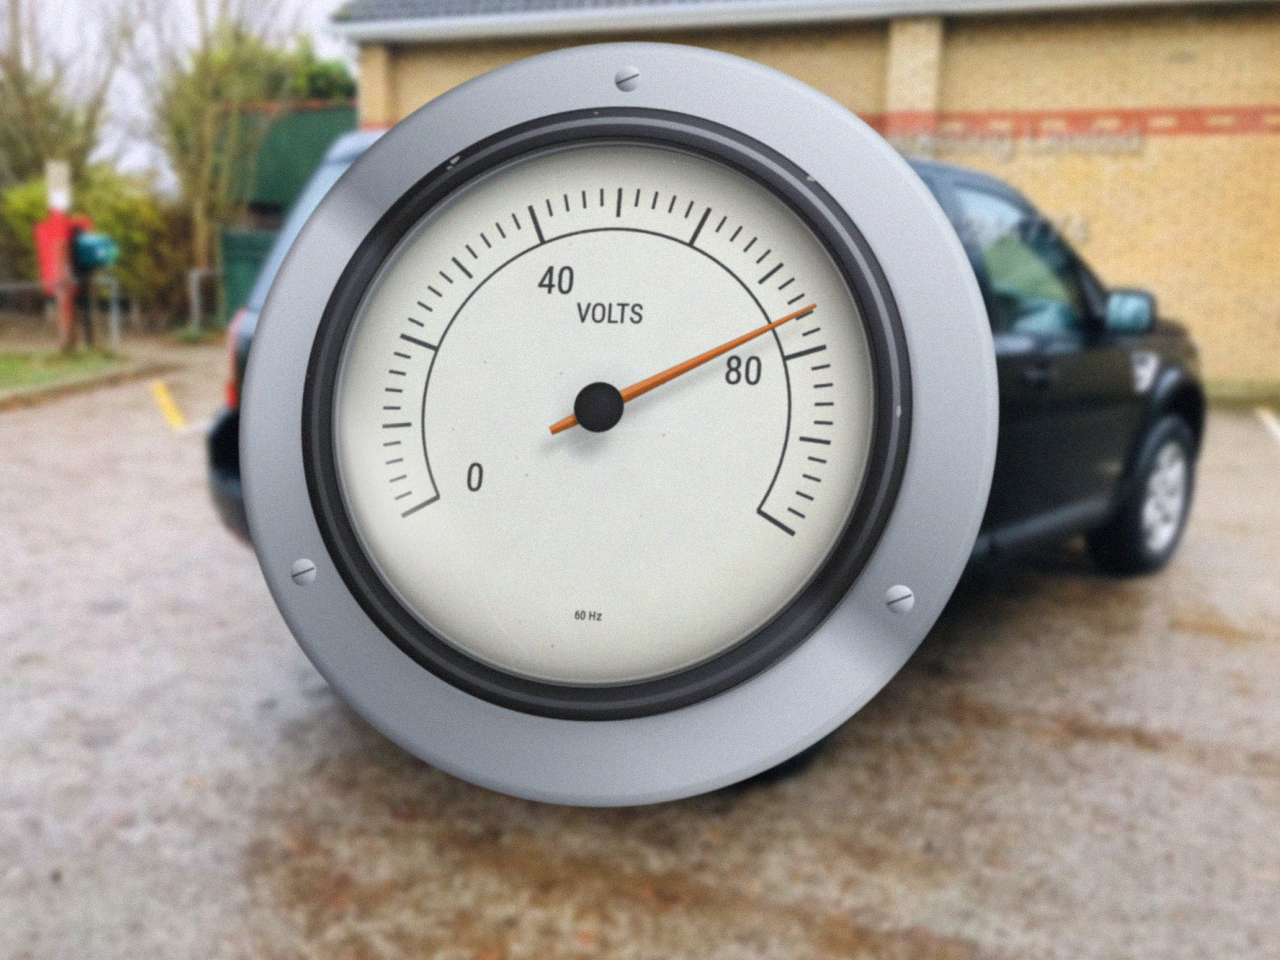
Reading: 76,V
